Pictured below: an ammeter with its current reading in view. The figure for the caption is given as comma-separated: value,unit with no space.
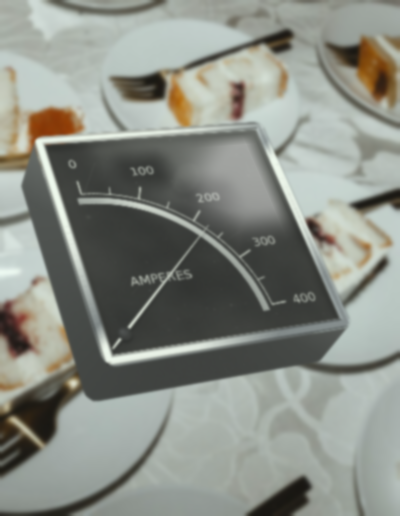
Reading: 225,A
